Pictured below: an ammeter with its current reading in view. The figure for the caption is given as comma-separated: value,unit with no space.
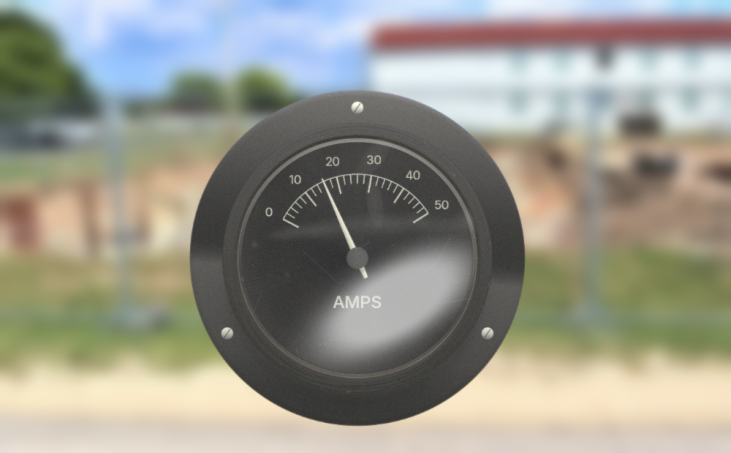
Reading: 16,A
